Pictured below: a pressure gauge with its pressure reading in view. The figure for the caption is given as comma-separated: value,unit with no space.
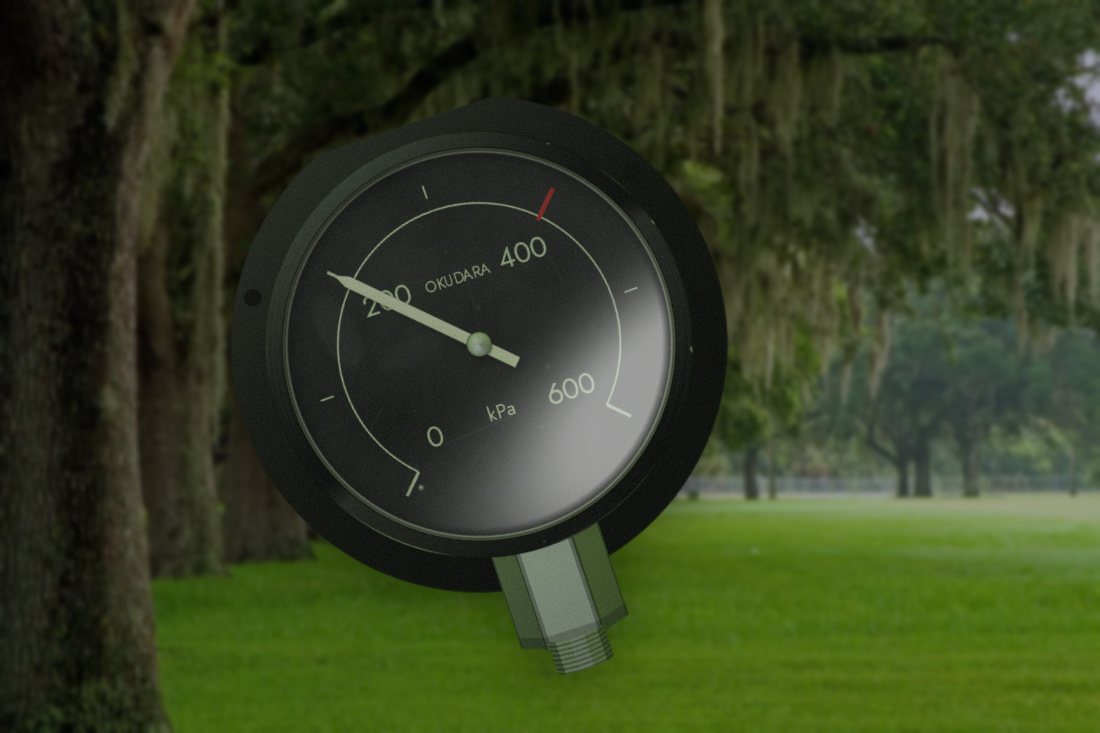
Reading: 200,kPa
